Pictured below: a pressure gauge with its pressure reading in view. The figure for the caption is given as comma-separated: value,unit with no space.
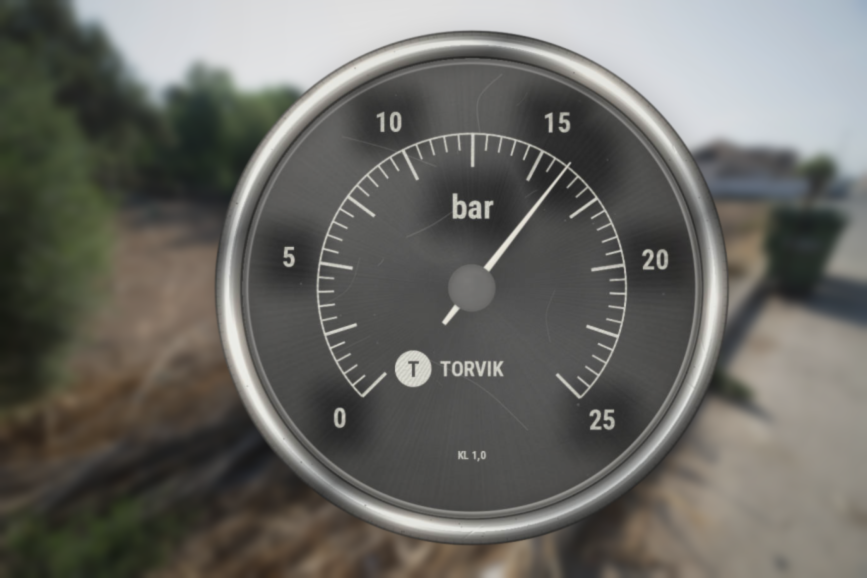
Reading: 16,bar
